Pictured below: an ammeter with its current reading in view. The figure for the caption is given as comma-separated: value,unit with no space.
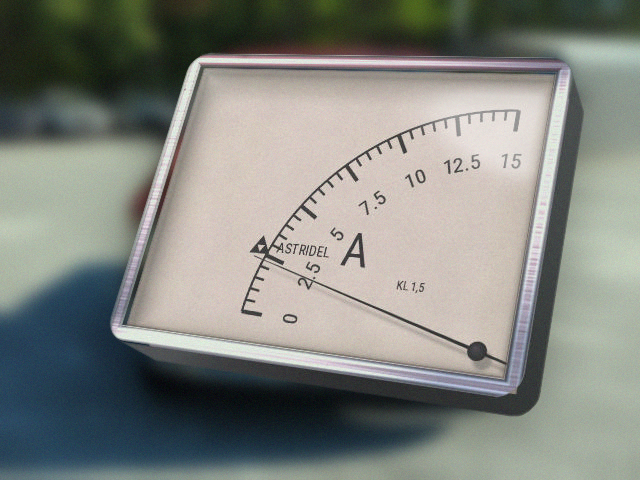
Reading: 2.25,A
